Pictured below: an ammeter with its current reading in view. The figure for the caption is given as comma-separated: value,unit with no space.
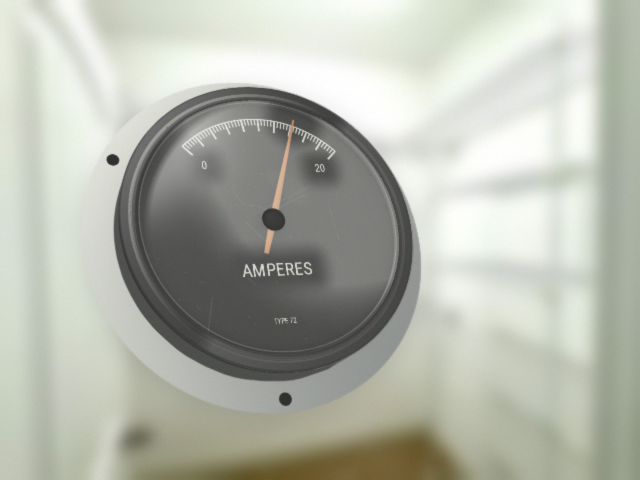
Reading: 14,A
